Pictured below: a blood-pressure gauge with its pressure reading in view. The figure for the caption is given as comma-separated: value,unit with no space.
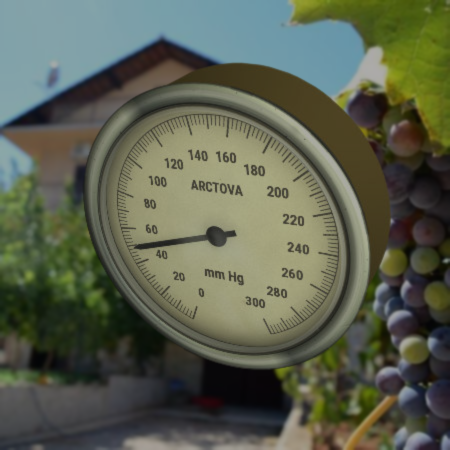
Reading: 50,mmHg
